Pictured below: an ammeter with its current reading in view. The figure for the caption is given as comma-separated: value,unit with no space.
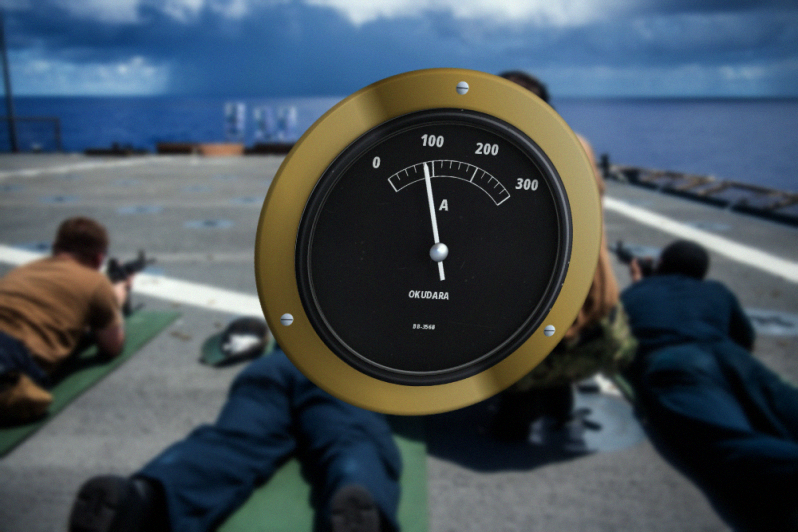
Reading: 80,A
